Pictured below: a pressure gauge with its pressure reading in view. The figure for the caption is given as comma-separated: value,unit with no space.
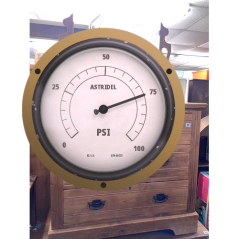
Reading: 75,psi
